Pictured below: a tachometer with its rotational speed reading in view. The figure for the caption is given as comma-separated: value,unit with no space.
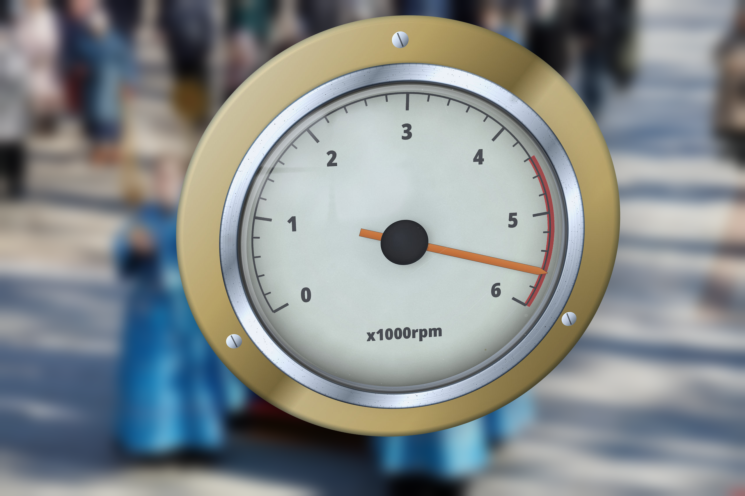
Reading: 5600,rpm
